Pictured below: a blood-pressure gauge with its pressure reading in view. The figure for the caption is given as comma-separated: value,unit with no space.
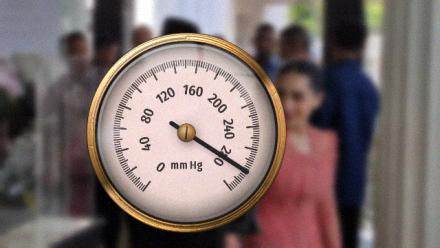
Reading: 280,mmHg
